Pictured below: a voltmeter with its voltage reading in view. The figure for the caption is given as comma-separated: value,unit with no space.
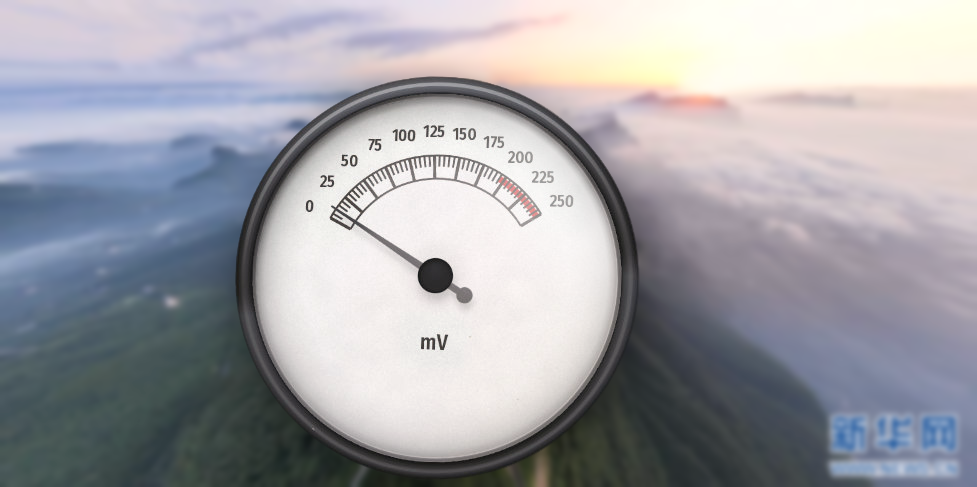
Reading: 10,mV
